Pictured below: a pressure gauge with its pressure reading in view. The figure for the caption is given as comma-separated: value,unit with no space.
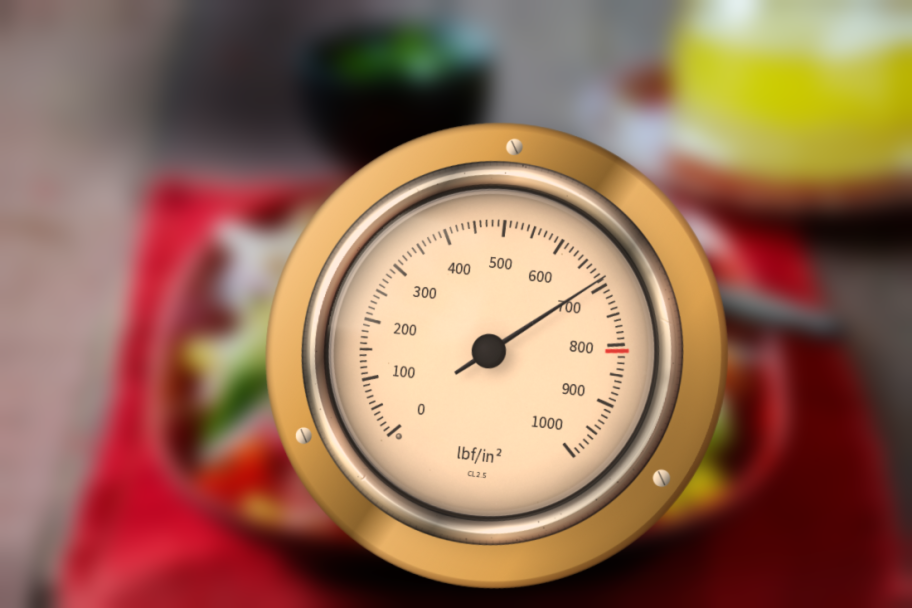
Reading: 690,psi
